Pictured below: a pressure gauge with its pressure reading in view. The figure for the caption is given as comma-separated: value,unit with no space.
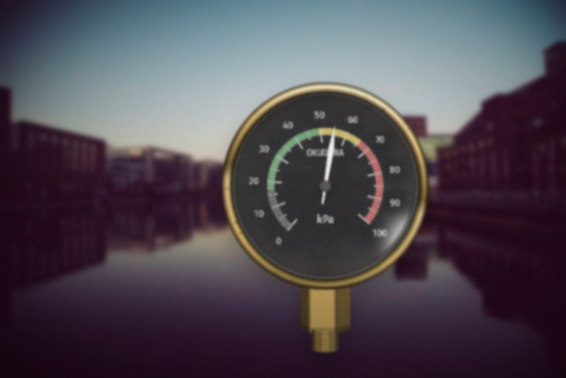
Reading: 55,kPa
